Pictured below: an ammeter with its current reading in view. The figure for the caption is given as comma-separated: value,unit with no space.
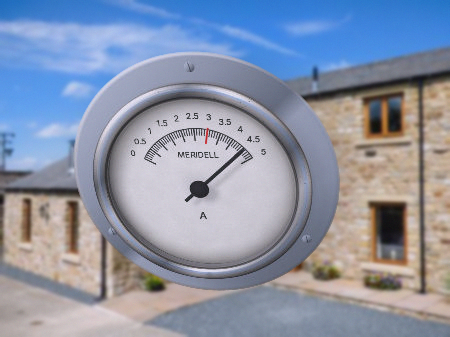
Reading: 4.5,A
